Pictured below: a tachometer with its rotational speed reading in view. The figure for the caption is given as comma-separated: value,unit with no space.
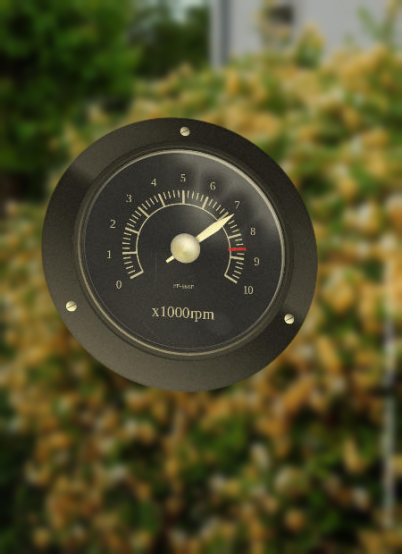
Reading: 7200,rpm
